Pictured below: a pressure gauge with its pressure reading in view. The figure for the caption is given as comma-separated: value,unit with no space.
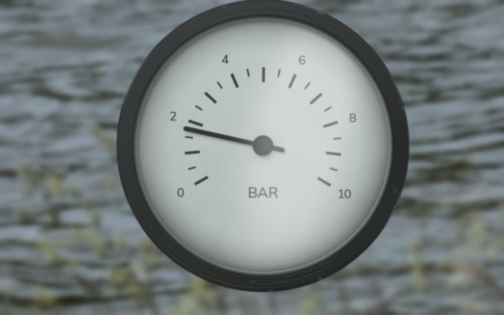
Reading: 1.75,bar
